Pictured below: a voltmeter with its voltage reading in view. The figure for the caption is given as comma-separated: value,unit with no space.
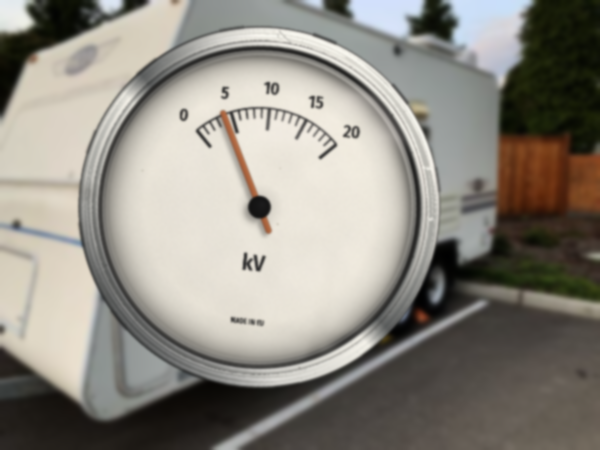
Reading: 4,kV
